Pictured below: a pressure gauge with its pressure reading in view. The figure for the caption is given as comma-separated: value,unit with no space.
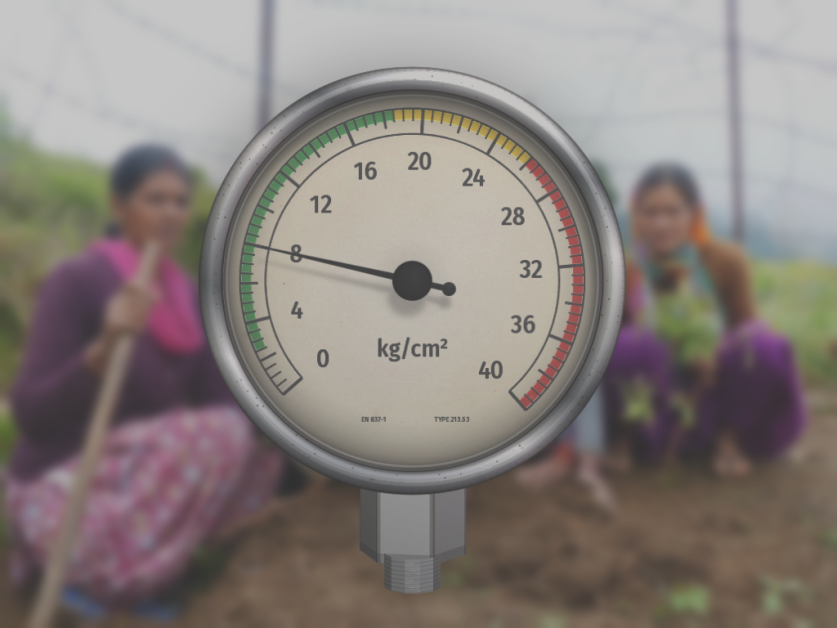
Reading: 8,kg/cm²
